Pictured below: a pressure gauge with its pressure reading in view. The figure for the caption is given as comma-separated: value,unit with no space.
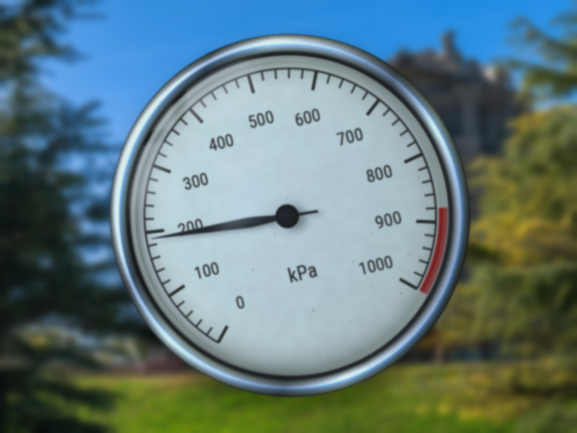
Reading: 190,kPa
